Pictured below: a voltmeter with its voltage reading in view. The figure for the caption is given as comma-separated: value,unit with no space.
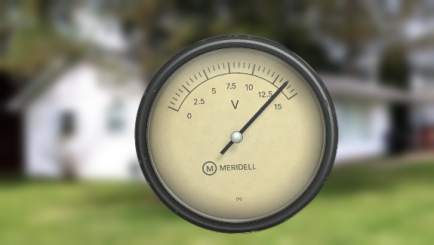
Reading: 13.5,V
